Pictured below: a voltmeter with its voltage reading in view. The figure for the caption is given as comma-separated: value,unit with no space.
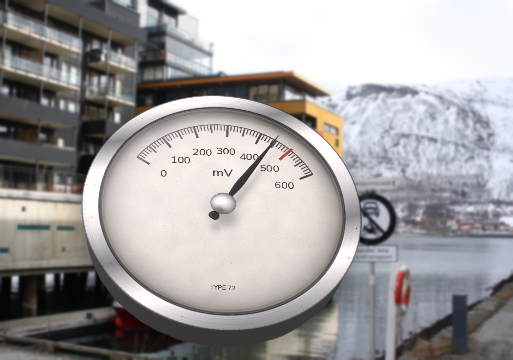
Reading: 450,mV
